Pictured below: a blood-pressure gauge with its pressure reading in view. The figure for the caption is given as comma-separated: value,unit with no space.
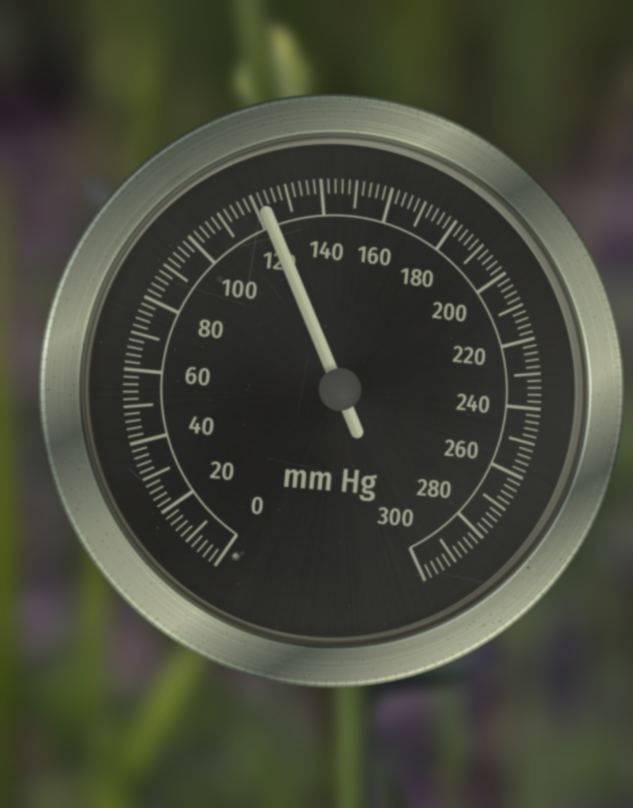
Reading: 122,mmHg
